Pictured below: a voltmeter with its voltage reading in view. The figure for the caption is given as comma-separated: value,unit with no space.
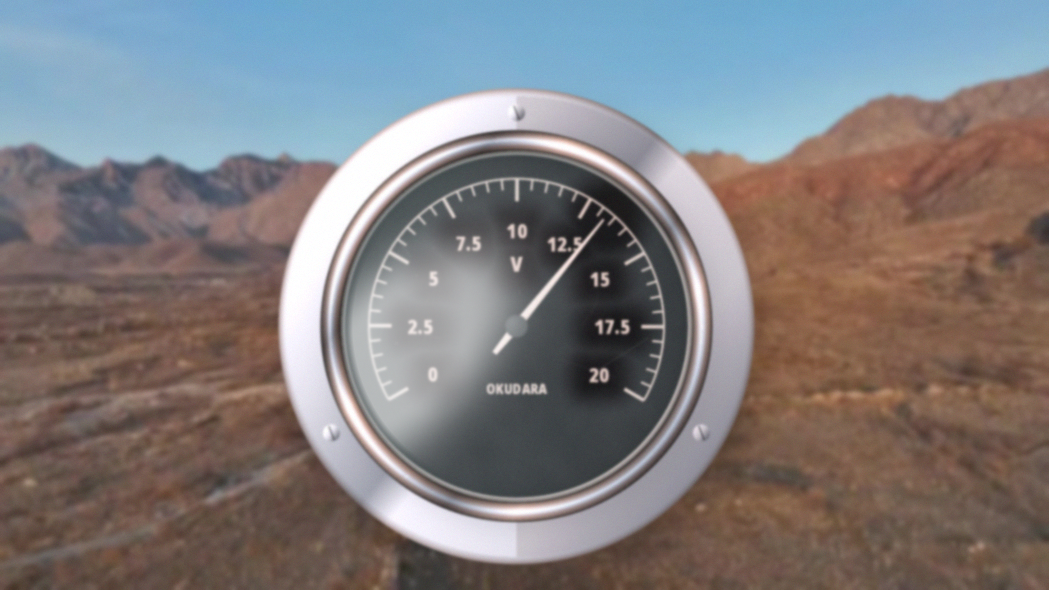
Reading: 13.25,V
